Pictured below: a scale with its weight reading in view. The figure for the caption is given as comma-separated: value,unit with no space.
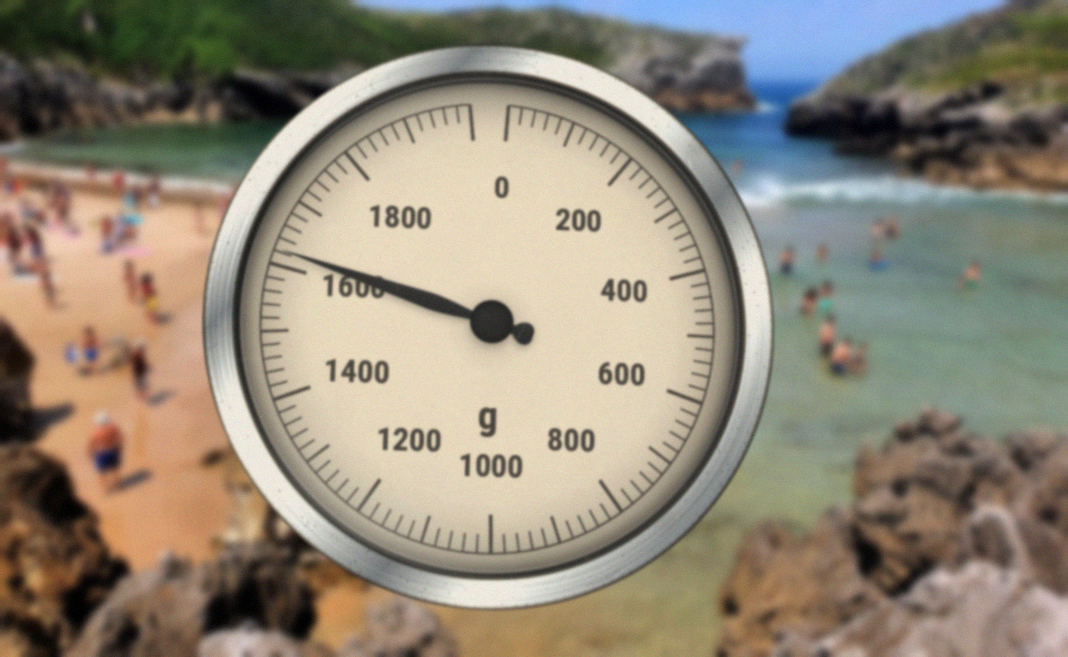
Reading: 1620,g
